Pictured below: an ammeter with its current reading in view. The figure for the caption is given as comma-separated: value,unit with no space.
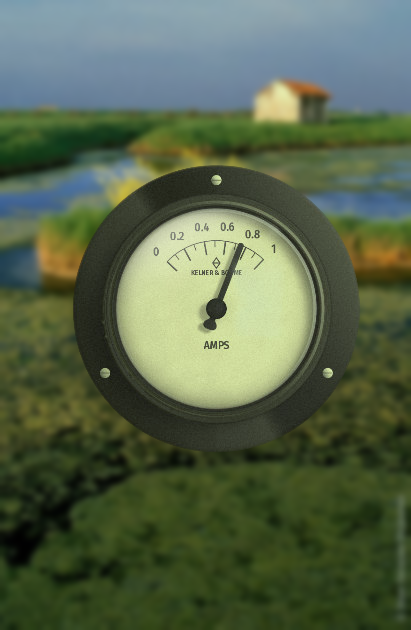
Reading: 0.75,A
